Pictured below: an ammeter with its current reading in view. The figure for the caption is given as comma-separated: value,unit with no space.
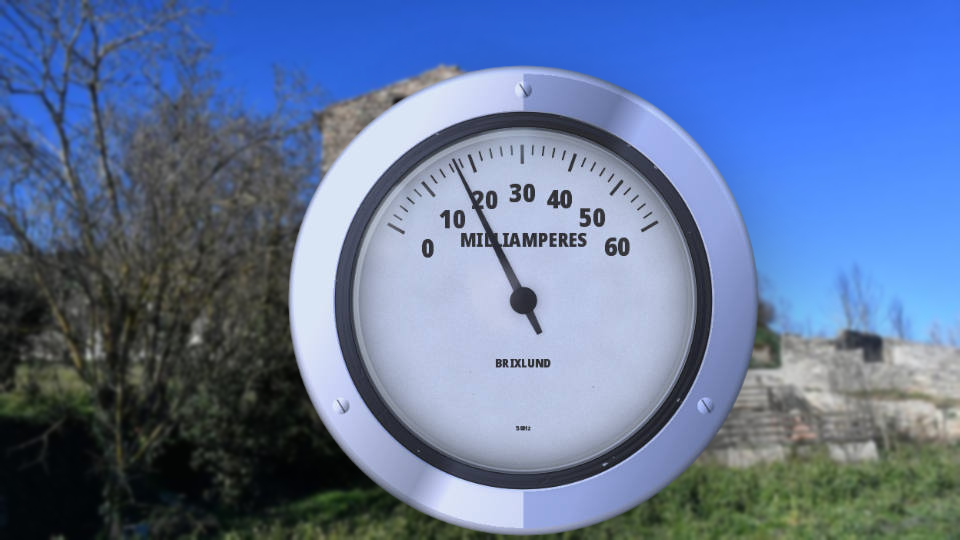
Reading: 17,mA
